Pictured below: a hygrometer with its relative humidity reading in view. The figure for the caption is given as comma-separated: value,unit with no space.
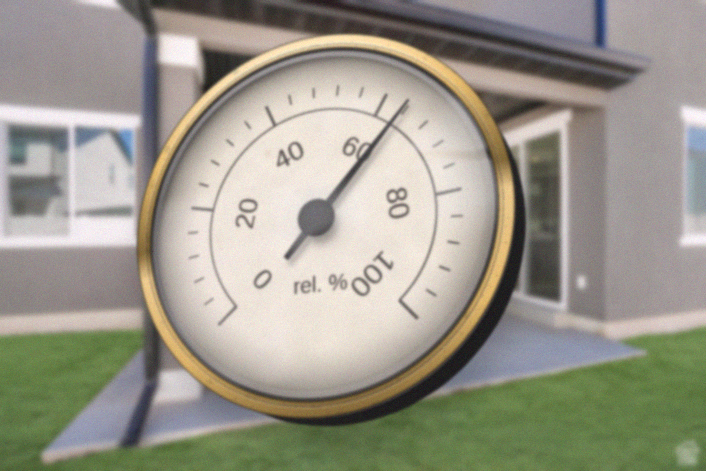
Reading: 64,%
